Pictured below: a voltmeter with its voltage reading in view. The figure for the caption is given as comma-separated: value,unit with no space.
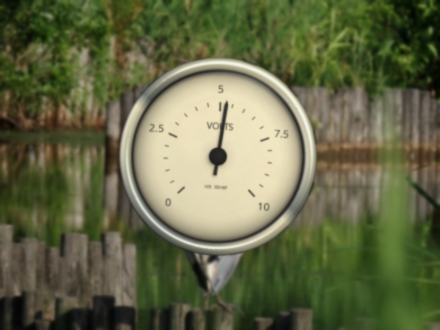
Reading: 5.25,V
